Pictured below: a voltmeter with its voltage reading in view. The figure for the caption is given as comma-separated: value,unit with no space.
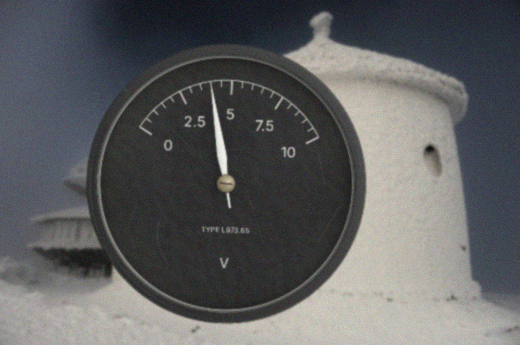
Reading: 4,V
